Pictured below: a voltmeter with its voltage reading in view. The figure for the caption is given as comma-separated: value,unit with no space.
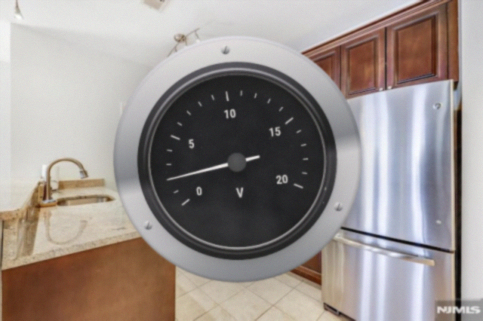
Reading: 2,V
